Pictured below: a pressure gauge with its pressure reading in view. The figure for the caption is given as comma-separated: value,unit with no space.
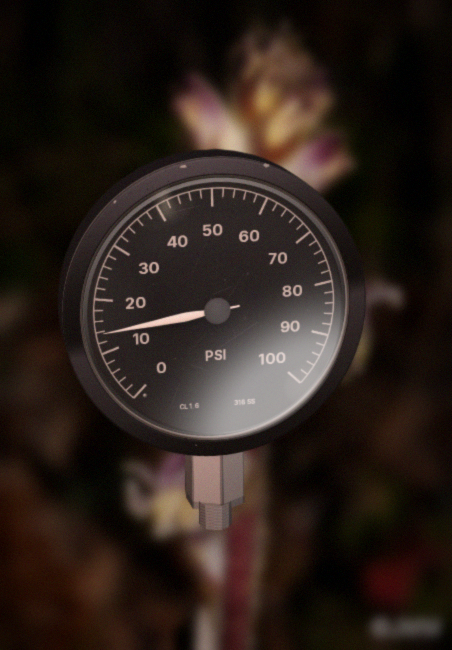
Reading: 14,psi
